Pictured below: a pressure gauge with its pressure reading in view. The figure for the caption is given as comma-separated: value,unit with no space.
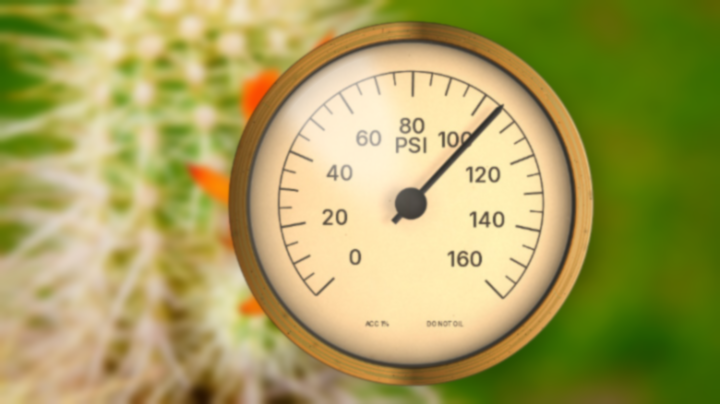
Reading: 105,psi
